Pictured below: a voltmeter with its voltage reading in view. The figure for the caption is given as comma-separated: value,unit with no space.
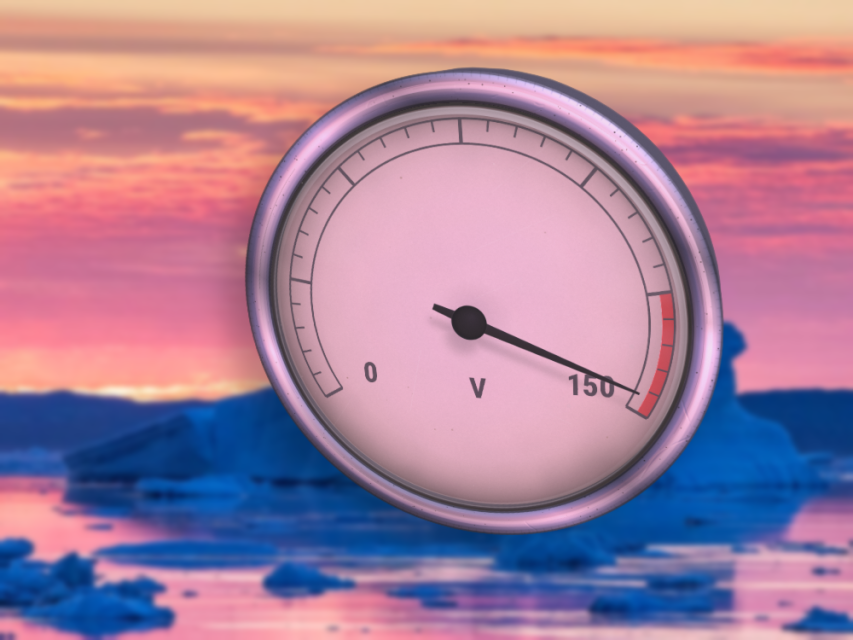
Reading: 145,V
